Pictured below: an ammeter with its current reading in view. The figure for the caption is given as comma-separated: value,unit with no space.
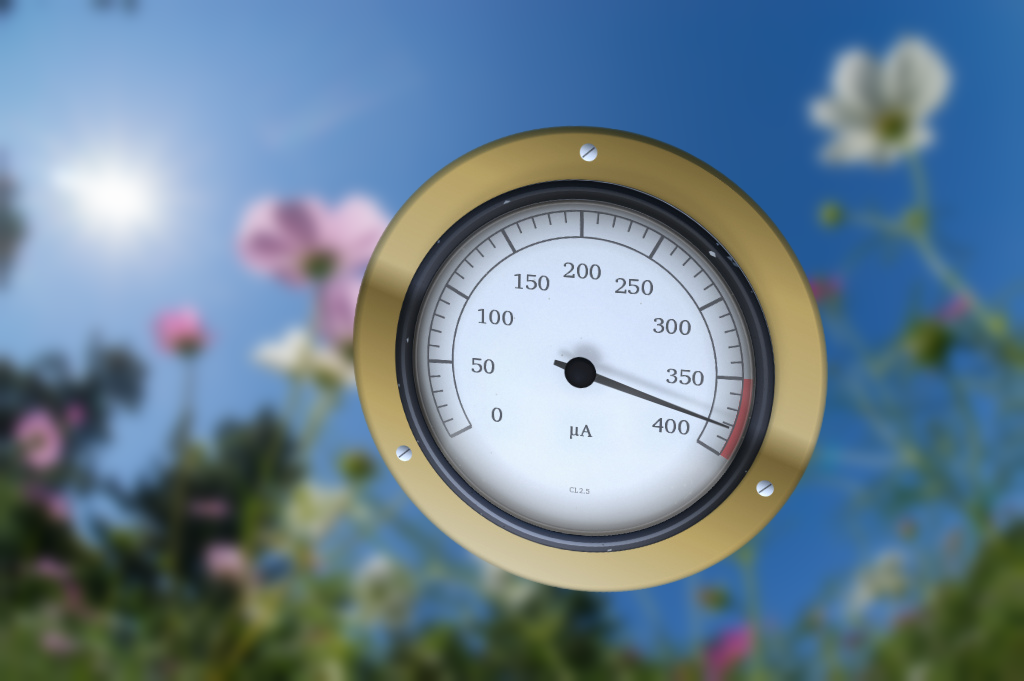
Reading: 380,µA
